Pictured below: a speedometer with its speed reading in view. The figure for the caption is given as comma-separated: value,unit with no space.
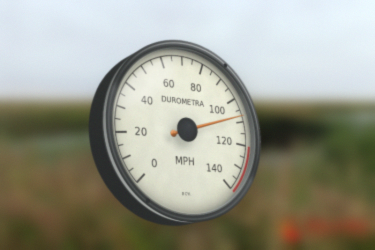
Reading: 107.5,mph
